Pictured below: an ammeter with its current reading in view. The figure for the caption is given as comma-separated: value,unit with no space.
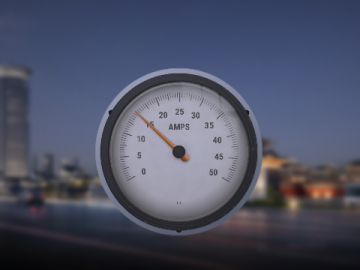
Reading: 15,A
